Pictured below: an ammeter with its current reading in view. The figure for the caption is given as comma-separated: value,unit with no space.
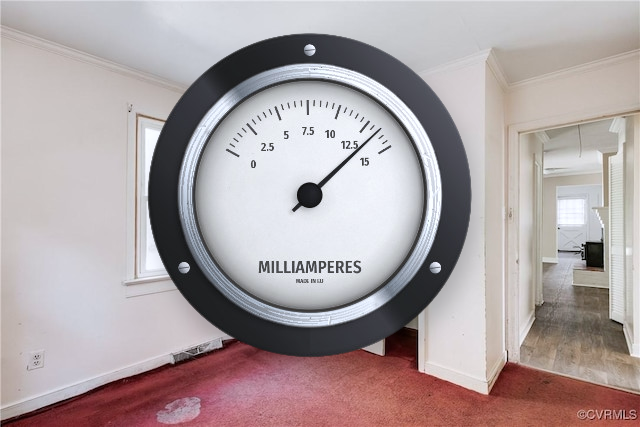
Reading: 13.5,mA
